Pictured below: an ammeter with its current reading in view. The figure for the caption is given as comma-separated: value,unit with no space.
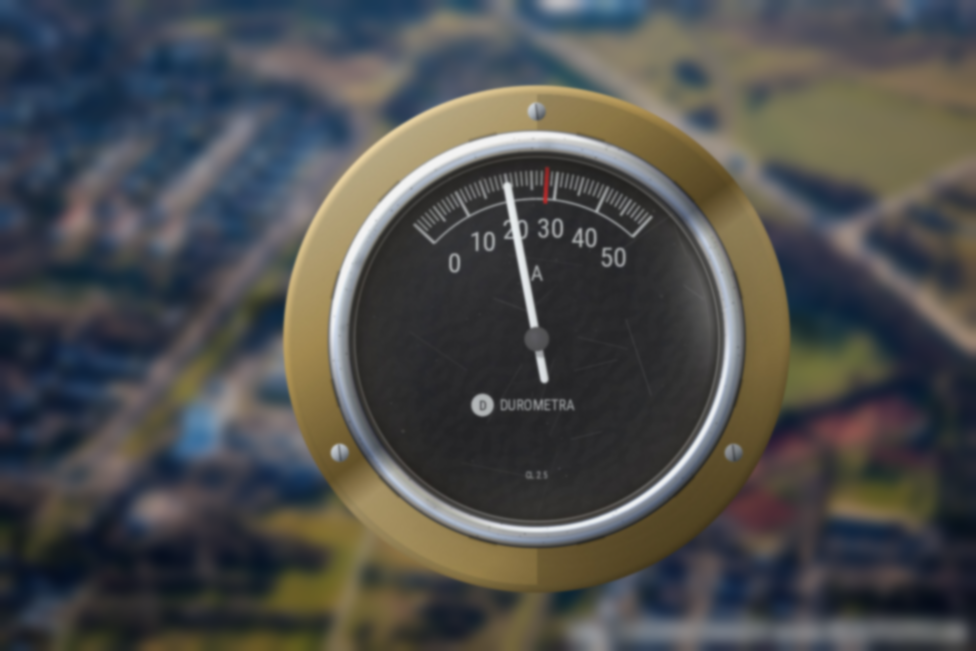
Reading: 20,A
